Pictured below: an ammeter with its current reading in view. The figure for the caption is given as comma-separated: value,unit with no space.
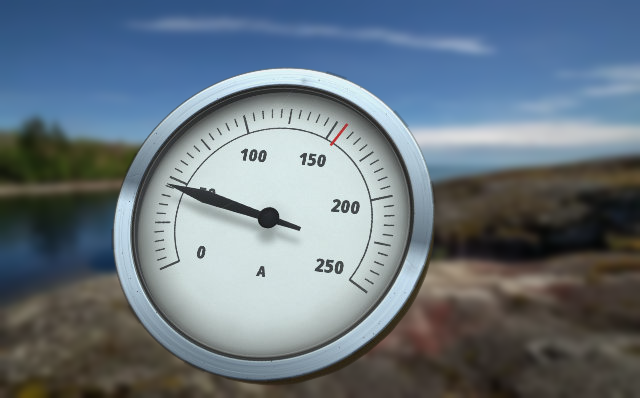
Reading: 45,A
